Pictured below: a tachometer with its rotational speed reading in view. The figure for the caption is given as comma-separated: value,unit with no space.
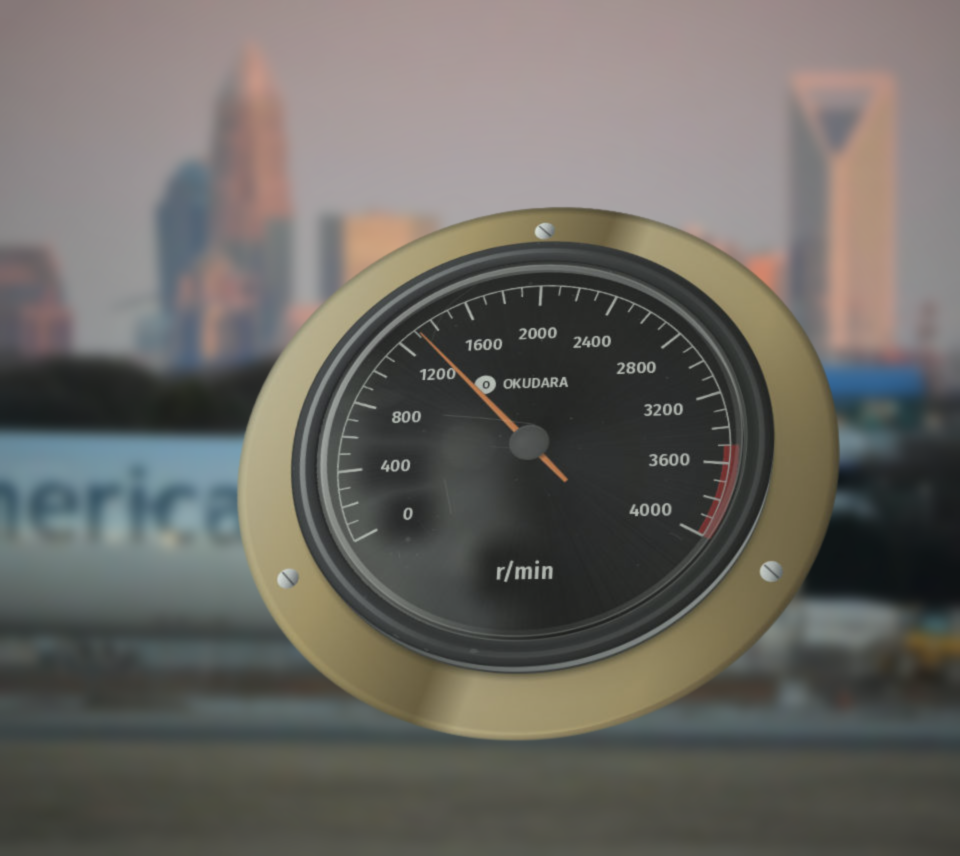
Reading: 1300,rpm
